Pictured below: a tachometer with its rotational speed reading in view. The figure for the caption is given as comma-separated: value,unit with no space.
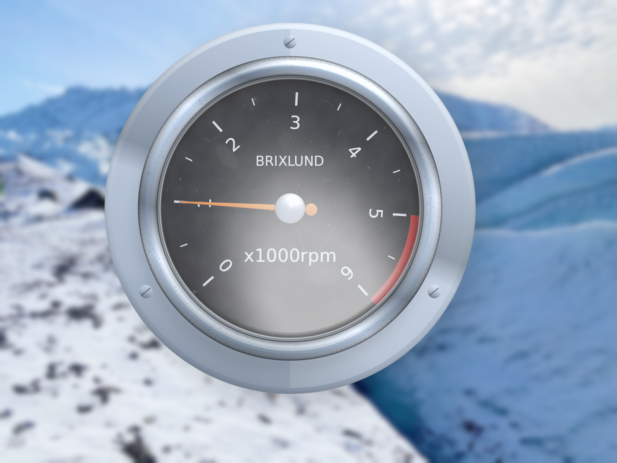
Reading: 1000,rpm
